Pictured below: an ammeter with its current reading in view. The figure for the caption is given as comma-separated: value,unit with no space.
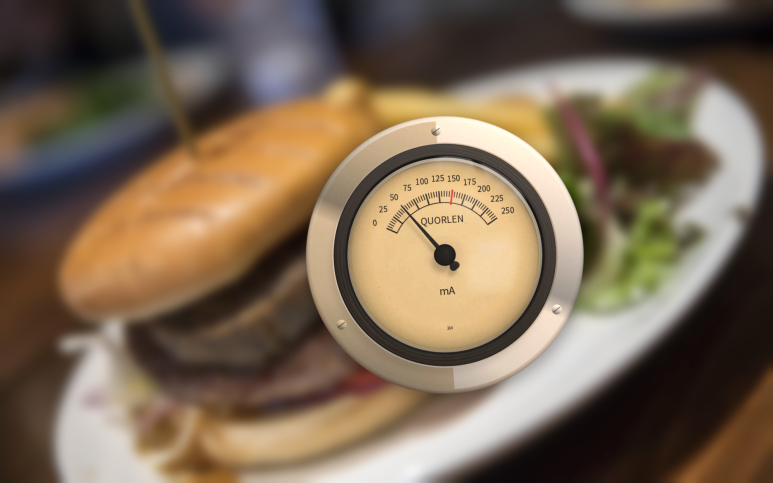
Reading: 50,mA
